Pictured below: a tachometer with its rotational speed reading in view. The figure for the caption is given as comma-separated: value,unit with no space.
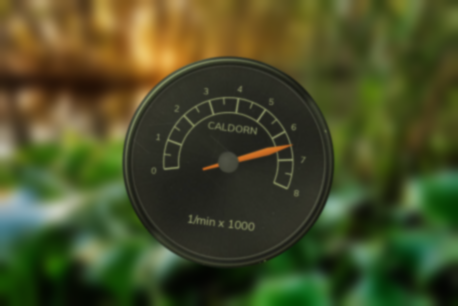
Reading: 6500,rpm
